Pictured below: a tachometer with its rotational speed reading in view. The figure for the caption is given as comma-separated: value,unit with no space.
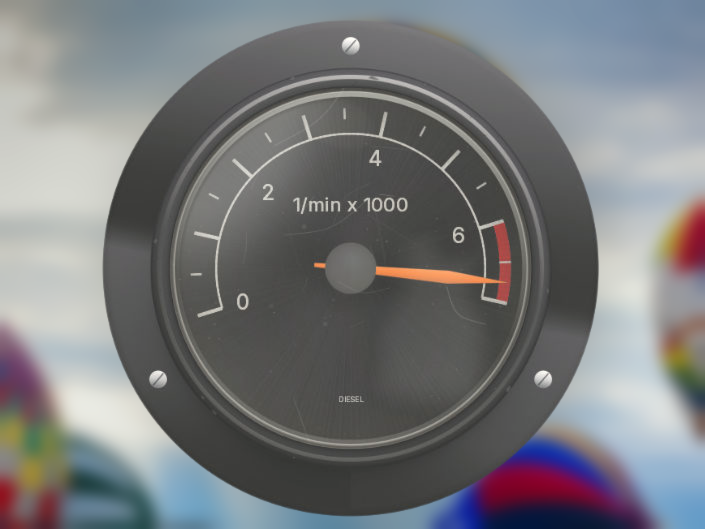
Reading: 6750,rpm
